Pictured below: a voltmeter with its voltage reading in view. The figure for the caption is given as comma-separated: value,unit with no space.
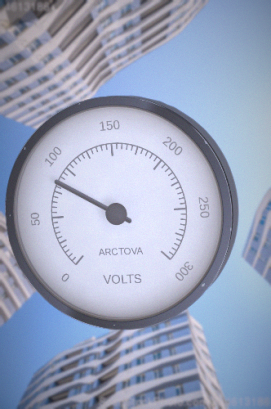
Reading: 85,V
